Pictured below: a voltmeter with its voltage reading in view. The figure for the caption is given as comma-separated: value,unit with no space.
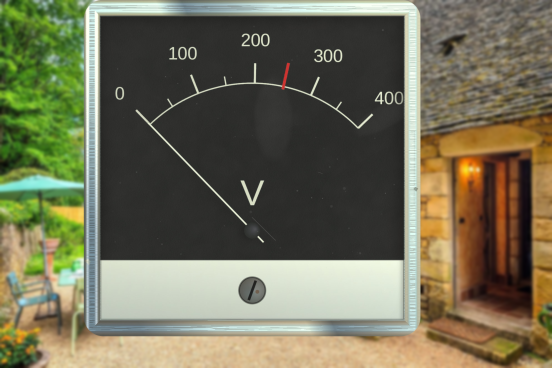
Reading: 0,V
